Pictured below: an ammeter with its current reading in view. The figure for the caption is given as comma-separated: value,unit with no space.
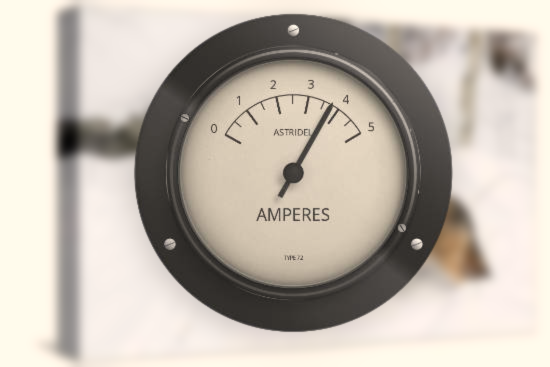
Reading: 3.75,A
